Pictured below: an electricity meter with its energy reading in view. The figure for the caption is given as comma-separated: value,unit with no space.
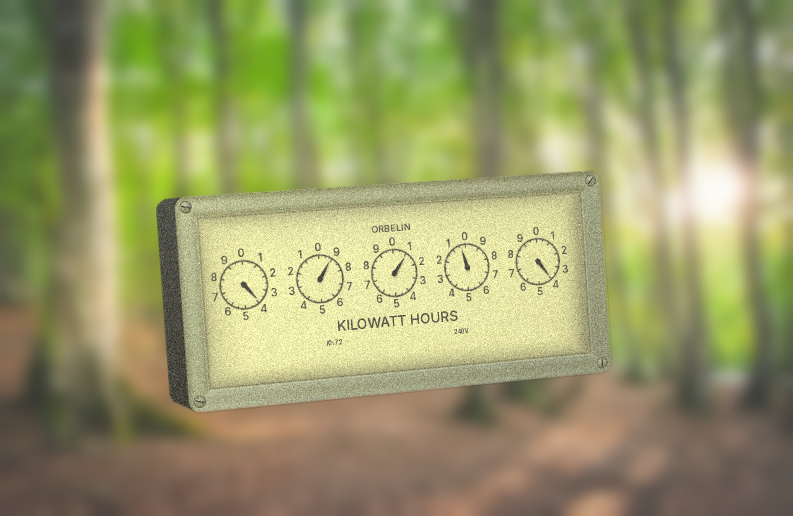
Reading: 39104,kWh
